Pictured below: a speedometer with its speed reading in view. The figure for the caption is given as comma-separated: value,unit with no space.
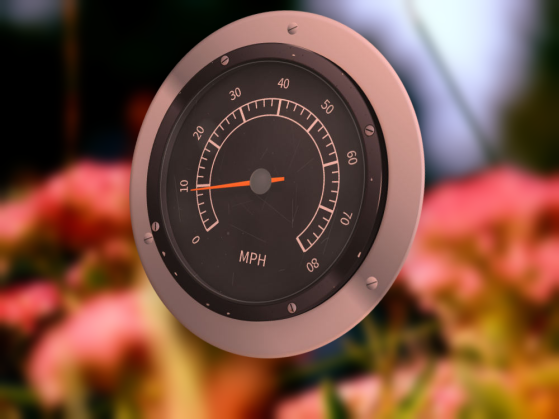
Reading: 9,mph
